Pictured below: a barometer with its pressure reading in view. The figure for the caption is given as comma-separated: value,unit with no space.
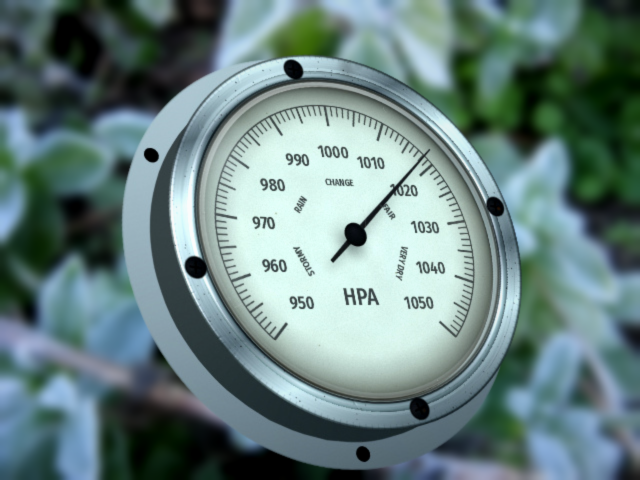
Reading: 1018,hPa
